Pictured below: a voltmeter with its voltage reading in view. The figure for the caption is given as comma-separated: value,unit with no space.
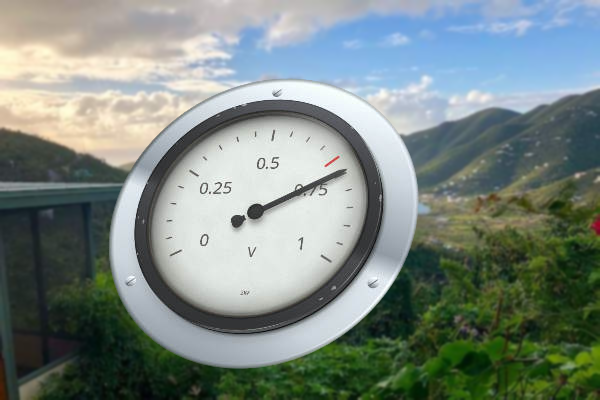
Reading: 0.75,V
